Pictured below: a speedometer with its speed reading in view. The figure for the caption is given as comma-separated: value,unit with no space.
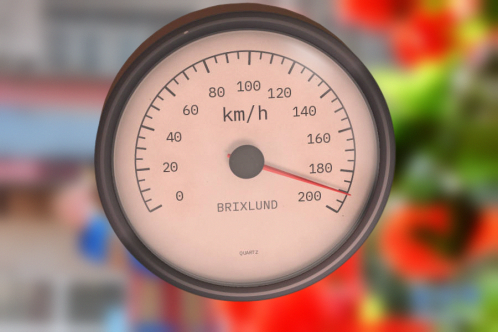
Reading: 190,km/h
